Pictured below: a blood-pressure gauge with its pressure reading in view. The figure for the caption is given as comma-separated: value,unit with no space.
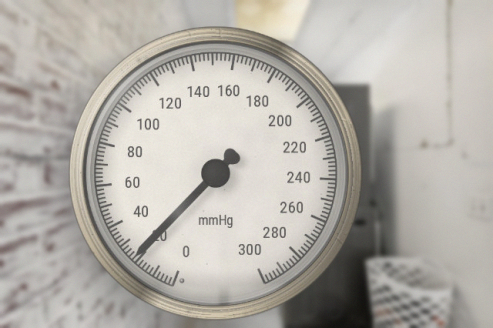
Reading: 22,mmHg
